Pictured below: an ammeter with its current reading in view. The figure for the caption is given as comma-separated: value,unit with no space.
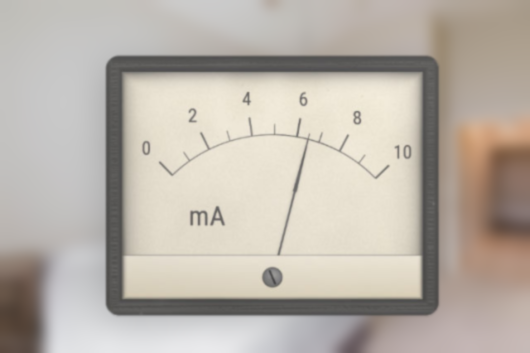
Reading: 6.5,mA
